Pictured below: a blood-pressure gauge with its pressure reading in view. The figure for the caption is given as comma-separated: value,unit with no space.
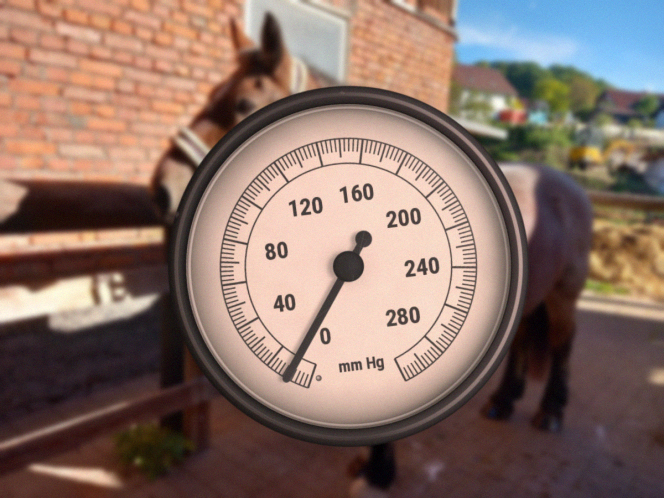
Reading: 10,mmHg
